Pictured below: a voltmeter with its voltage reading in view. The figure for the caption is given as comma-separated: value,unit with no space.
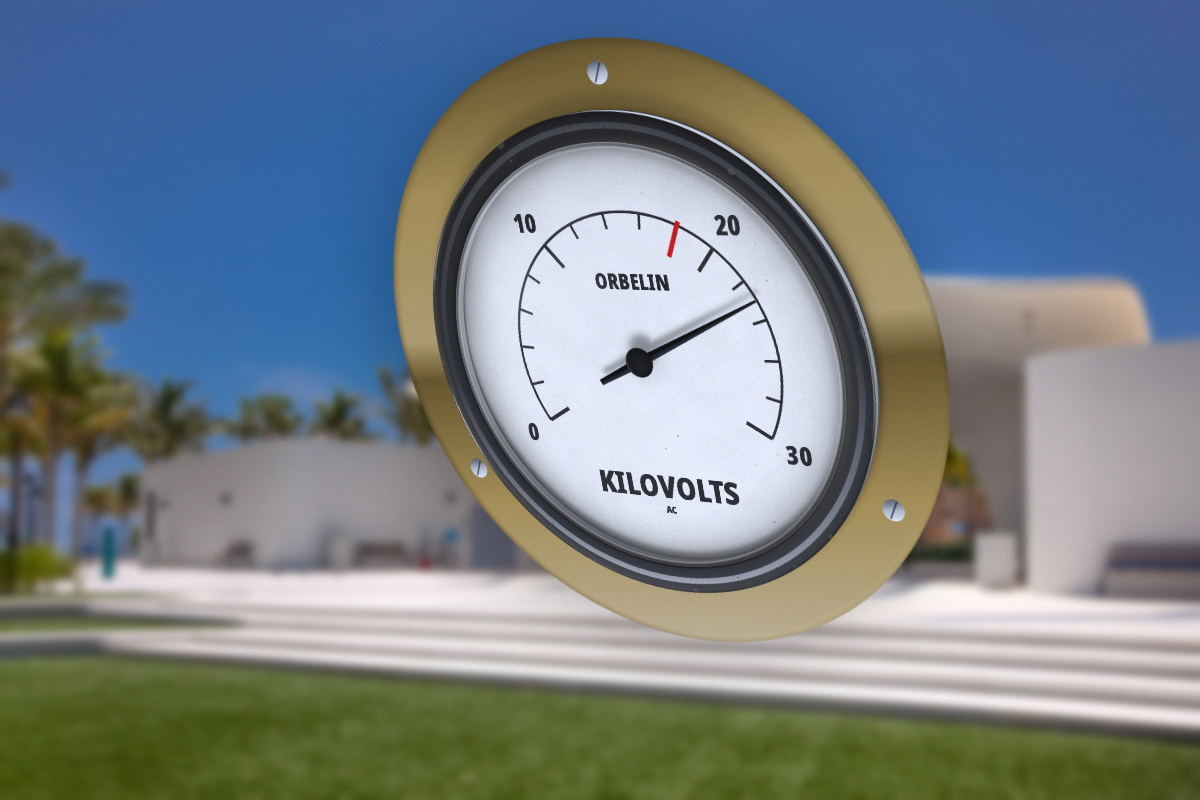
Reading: 23,kV
